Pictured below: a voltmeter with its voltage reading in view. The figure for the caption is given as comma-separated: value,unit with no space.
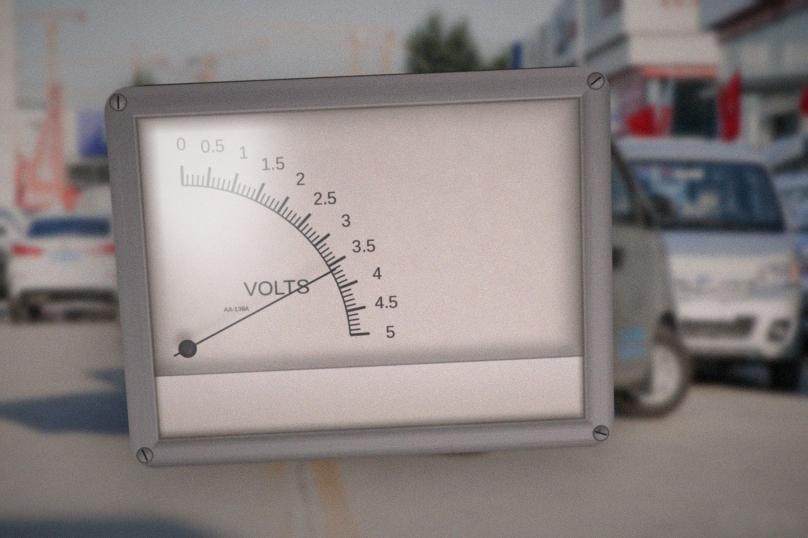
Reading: 3.6,V
